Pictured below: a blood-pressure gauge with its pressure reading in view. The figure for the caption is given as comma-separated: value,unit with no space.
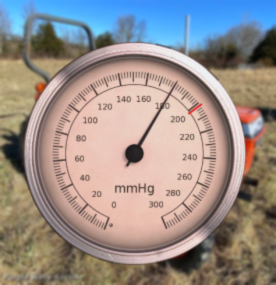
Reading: 180,mmHg
